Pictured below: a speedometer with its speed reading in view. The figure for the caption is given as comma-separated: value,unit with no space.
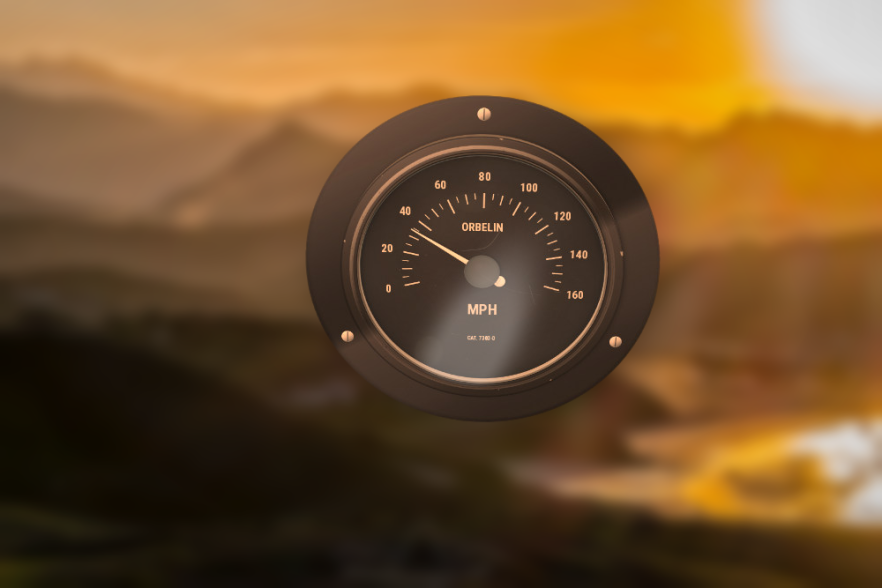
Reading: 35,mph
